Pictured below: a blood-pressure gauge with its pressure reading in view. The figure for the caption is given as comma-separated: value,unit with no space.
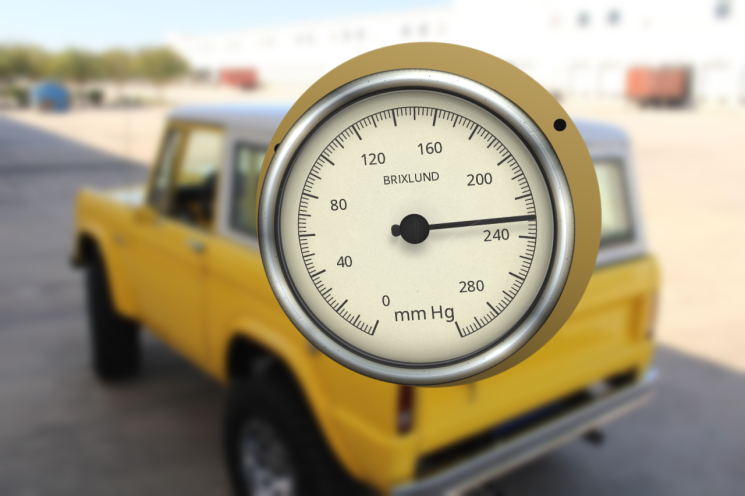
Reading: 230,mmHg
